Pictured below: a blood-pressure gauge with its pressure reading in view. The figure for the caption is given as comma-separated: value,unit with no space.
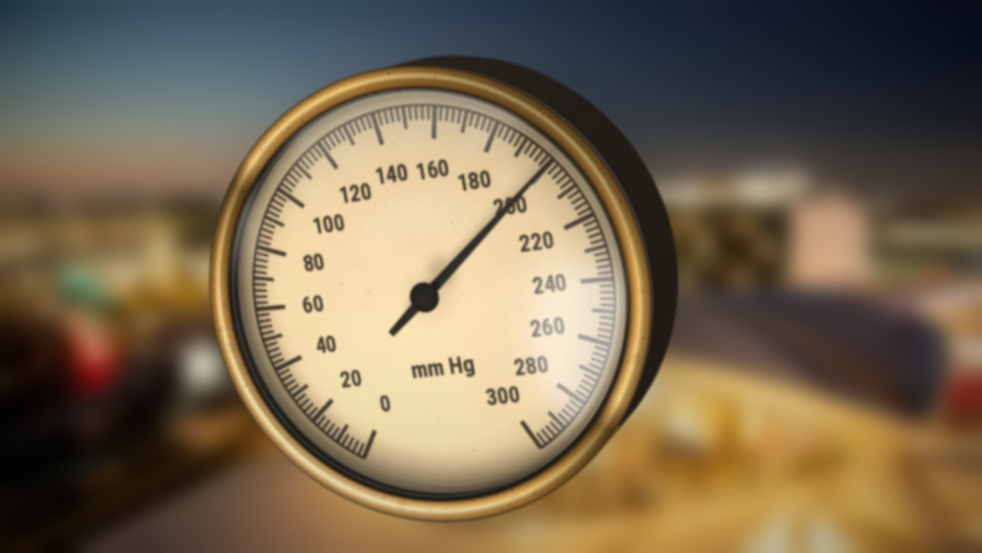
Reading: 200,mmHg
